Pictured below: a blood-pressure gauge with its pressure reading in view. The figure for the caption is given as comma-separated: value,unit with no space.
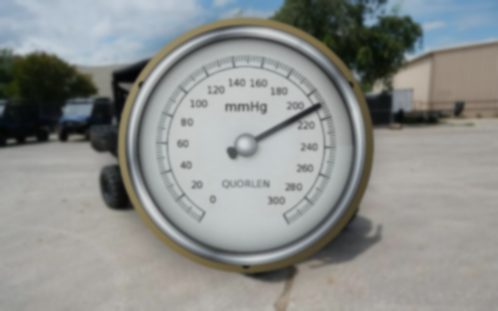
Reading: 210,mmHg
